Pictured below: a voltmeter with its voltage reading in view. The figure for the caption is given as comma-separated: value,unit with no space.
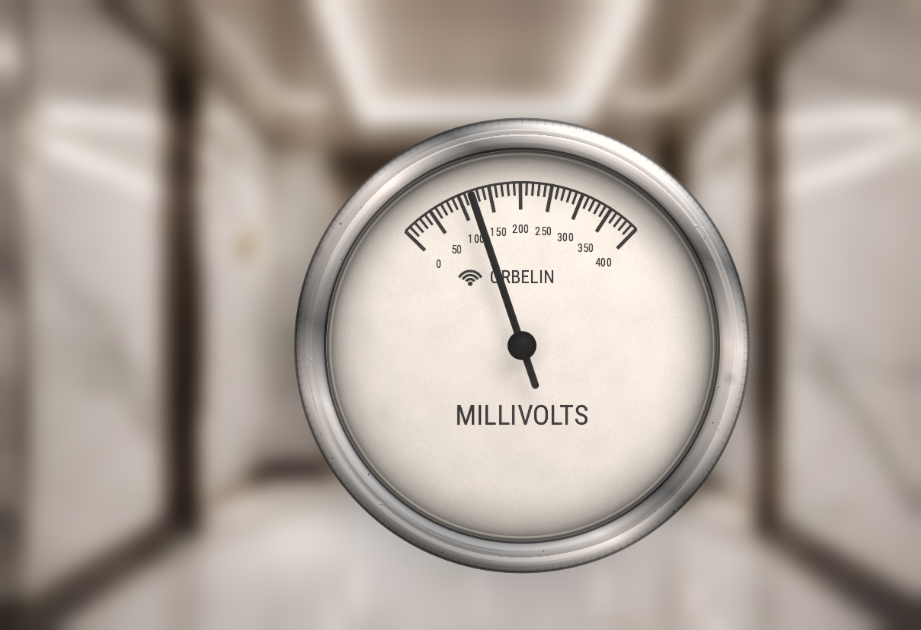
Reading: 120,mV
